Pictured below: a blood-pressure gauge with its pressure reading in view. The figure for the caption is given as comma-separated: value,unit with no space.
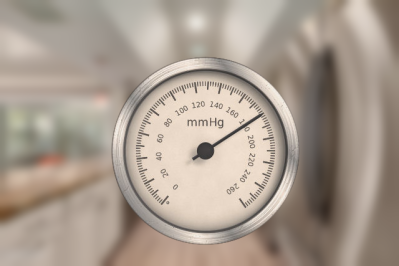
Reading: 180,mmHg
